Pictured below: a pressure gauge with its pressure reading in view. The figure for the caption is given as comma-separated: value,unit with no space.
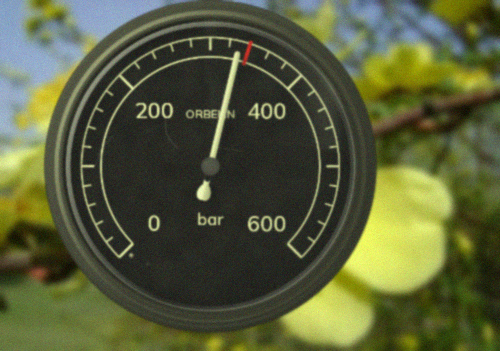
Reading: 330,bar
